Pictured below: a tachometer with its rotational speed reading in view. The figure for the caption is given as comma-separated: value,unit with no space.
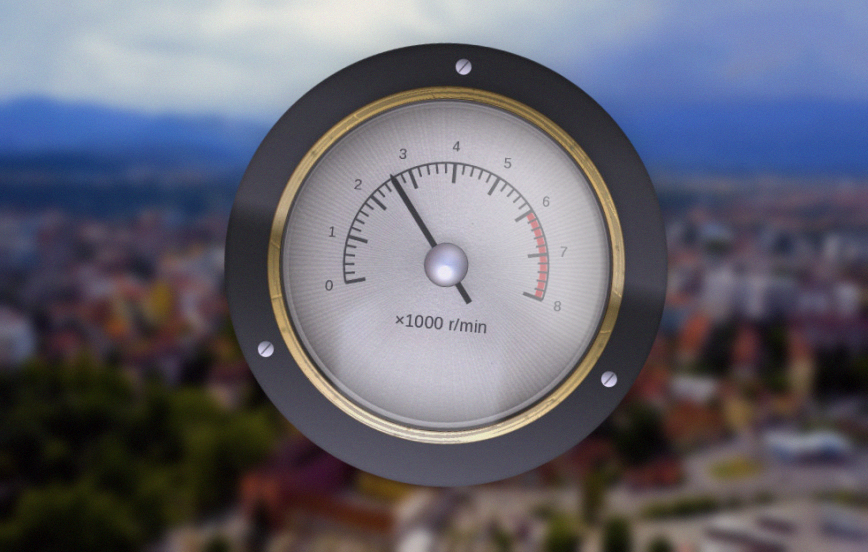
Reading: 2600,rpm
